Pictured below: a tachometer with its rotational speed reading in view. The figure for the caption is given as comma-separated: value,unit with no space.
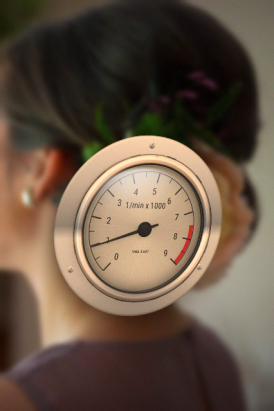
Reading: 1000,rpm
